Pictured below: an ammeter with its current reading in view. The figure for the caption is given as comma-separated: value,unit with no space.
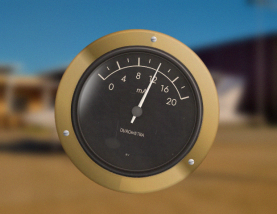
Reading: 12,mA
